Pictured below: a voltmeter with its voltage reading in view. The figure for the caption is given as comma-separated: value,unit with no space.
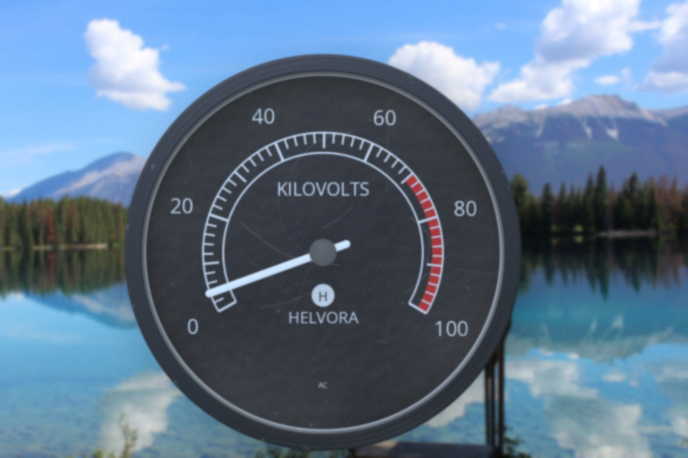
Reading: 4,kV
